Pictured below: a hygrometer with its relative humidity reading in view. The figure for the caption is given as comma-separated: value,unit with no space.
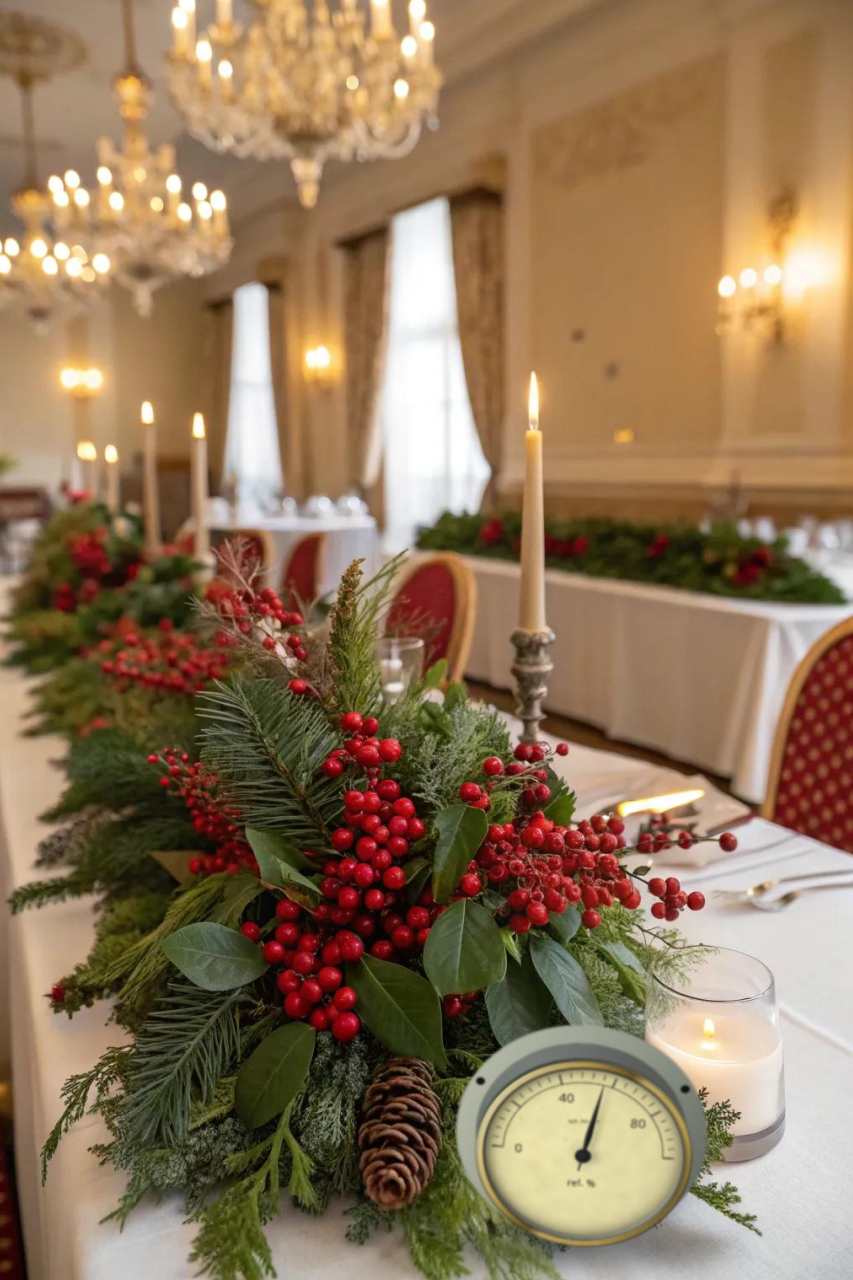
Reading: 56,%
